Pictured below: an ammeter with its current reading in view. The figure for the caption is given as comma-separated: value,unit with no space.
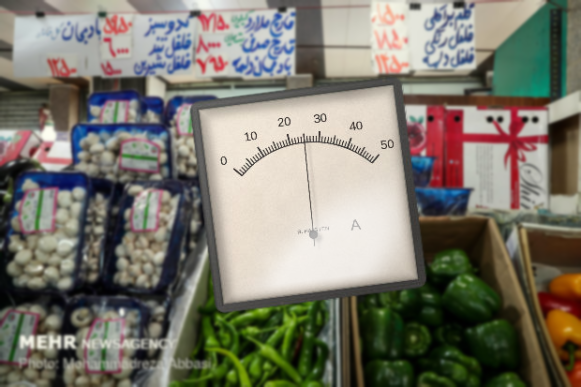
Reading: 25,A
